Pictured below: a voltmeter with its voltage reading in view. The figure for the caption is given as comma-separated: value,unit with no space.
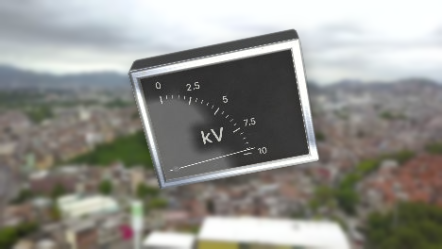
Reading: 9.5,kV
